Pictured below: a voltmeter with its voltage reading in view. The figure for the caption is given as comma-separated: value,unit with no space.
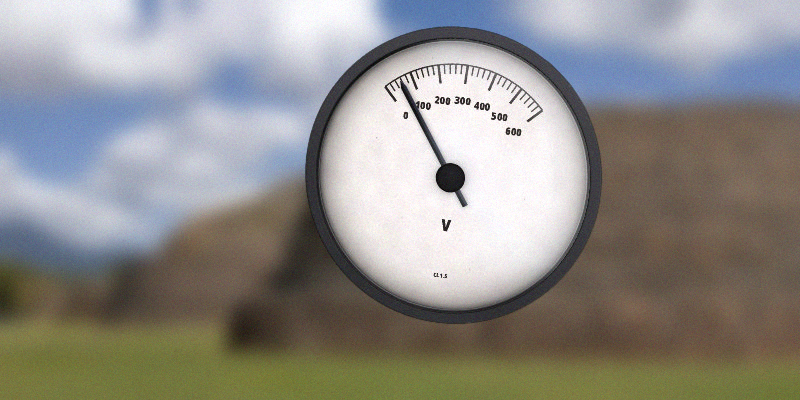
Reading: 60,V
